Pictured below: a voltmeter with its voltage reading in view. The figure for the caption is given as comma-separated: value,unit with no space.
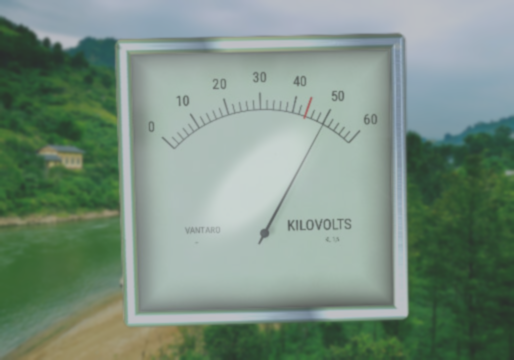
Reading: 50,kV
